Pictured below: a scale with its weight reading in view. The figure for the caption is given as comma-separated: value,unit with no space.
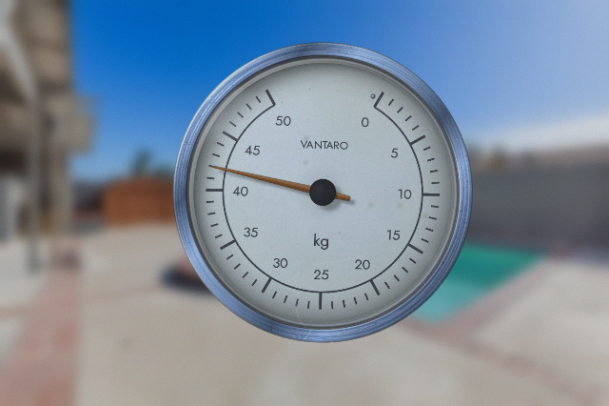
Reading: 42,kg
